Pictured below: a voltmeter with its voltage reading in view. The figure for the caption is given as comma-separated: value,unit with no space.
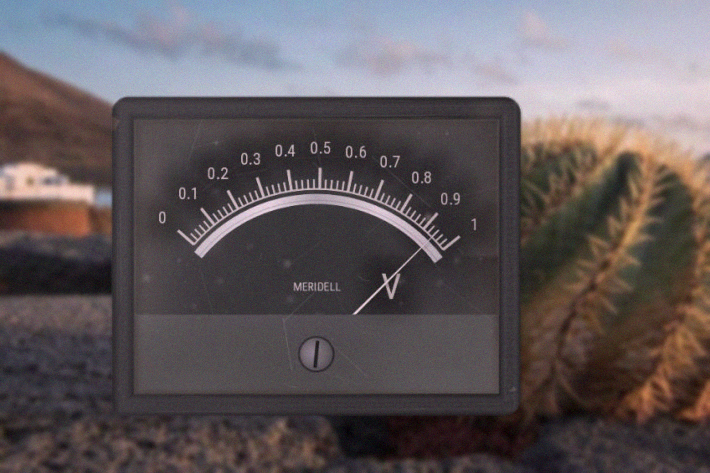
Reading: 0.94,V
